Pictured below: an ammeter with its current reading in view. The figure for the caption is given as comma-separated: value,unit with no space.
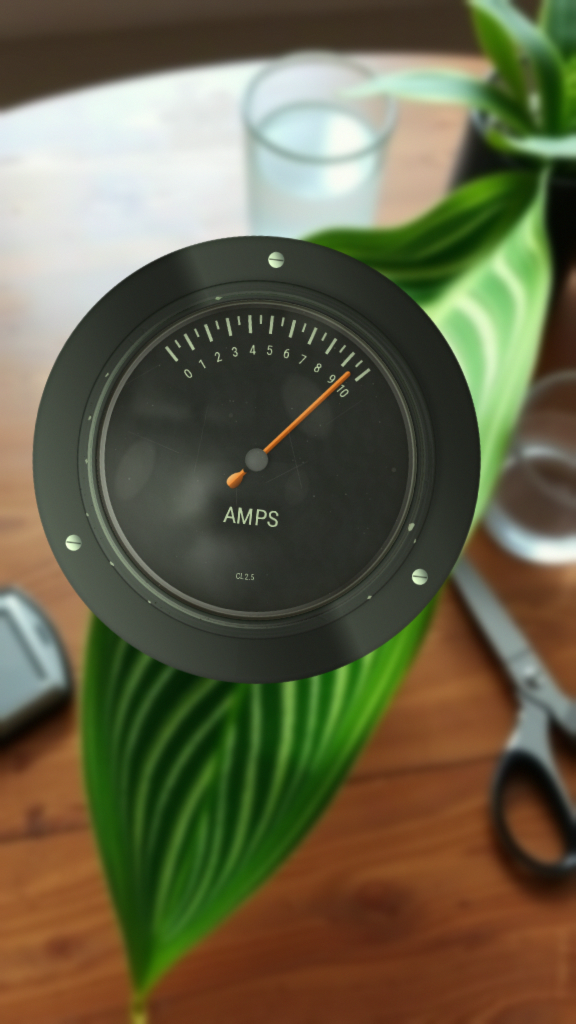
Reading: 9.5,A
